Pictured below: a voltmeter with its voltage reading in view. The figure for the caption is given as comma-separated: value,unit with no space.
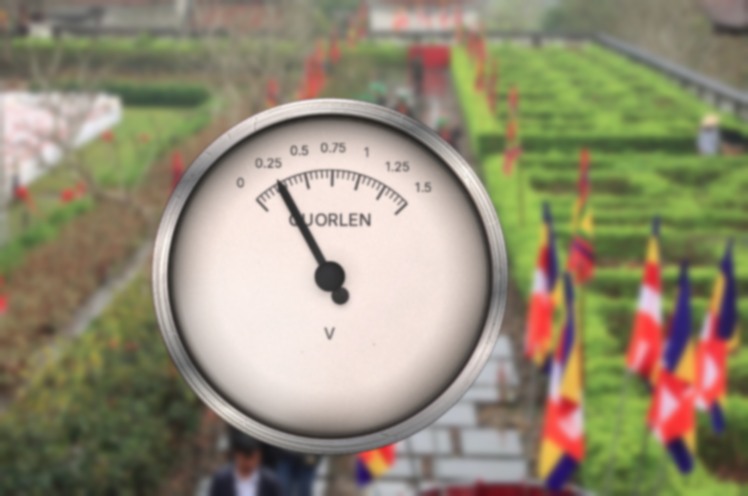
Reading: 0.25,V
